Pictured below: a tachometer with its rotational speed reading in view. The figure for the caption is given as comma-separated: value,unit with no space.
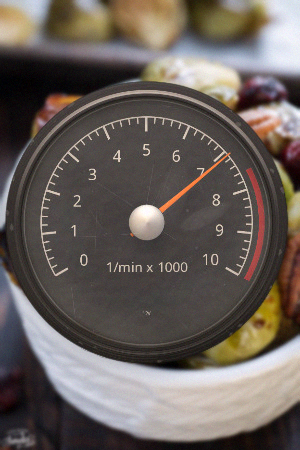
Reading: 7100,rpm
